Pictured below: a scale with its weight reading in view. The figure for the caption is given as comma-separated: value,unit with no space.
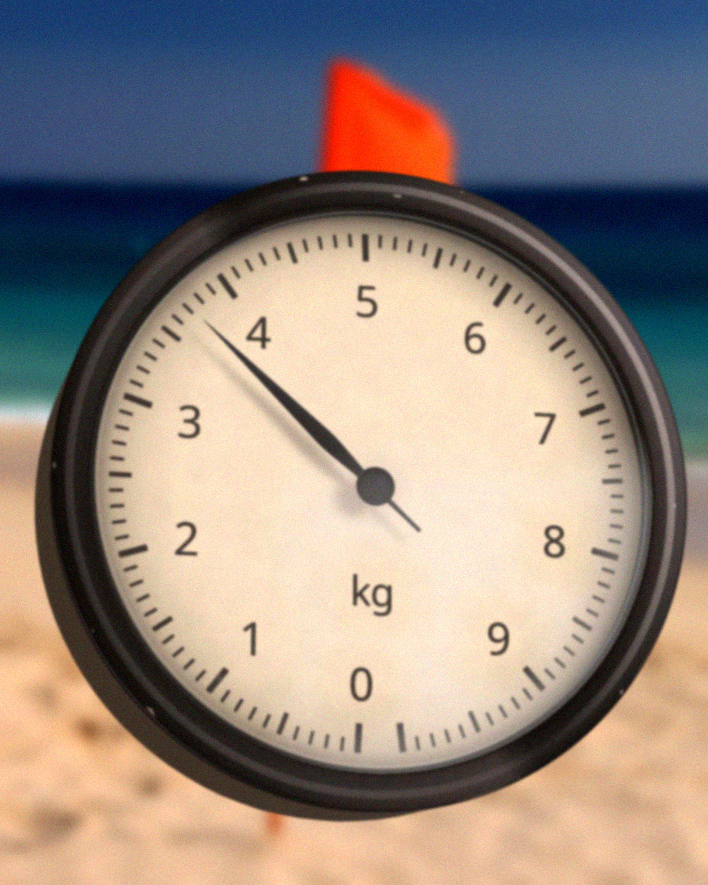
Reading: 3.7,kg
